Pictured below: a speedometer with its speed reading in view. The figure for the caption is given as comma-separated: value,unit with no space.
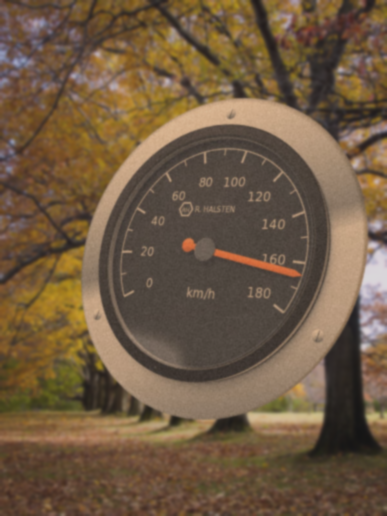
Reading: 165,km/h
